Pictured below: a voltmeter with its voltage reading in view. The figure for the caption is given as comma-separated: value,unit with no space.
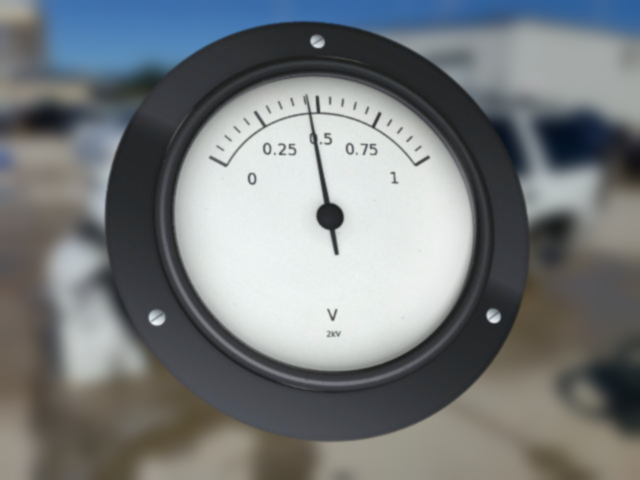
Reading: 0.45,V
